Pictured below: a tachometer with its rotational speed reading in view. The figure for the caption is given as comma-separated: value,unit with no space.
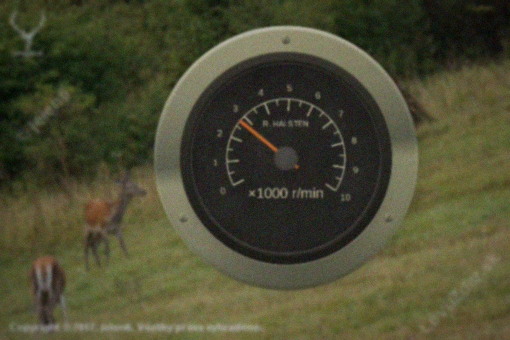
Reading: 2750,rpm
